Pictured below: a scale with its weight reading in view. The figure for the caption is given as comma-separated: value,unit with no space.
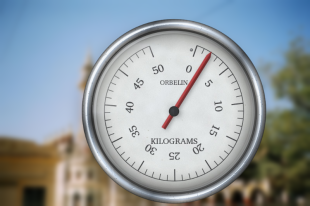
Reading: 2,kg
